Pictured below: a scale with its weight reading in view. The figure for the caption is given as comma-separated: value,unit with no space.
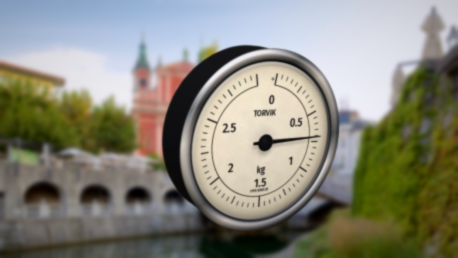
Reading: 0.7,kg
